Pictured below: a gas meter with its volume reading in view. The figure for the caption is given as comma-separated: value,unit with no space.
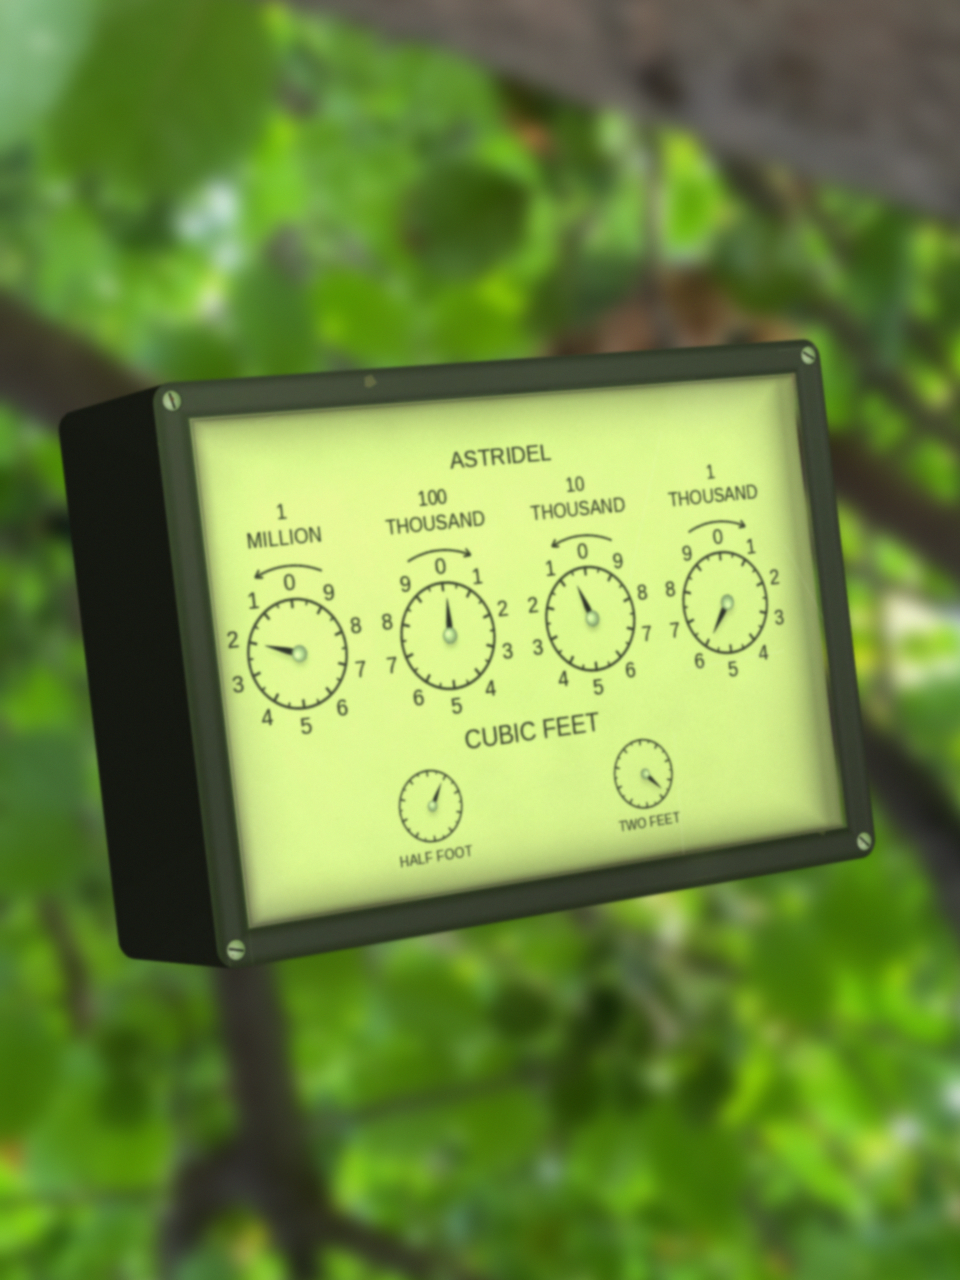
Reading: 200600,ft³
